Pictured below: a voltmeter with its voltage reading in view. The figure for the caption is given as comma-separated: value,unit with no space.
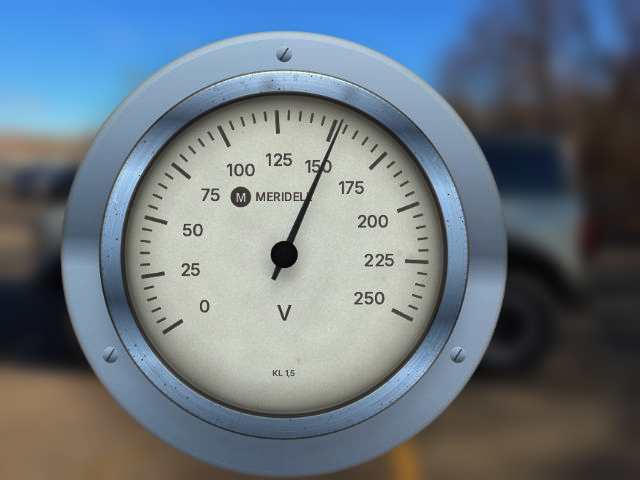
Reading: 152.5,V
